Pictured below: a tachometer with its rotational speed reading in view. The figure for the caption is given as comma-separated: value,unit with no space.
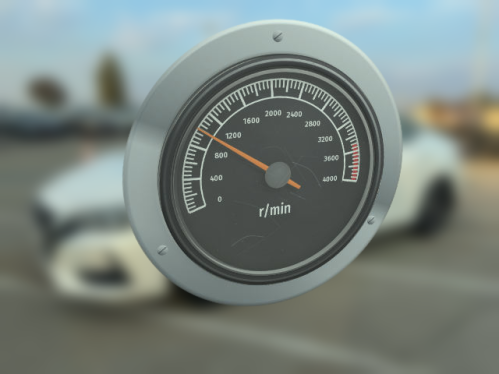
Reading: 1000,rpm
